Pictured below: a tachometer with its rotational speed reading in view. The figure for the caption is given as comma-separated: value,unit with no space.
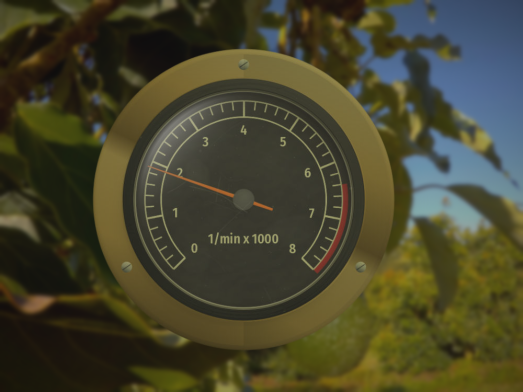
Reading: 1900,rpm
